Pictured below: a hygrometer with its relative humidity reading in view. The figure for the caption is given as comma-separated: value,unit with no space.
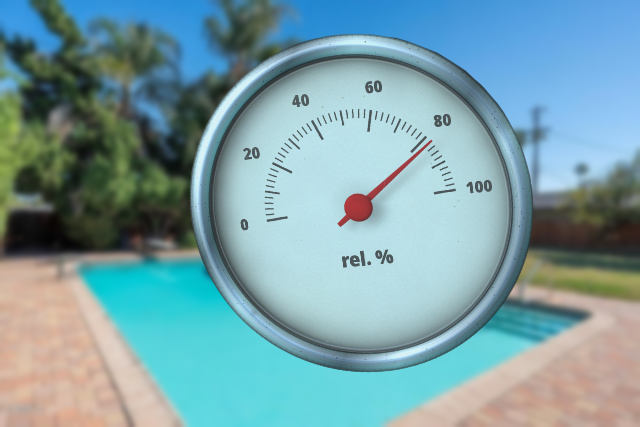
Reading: 82,%
